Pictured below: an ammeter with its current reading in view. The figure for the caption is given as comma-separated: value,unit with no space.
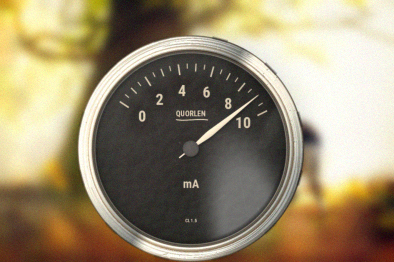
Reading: 9,mA
